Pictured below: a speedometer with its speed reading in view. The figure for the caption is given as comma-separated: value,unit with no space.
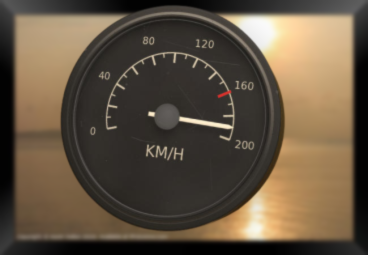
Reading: 190,km/h
